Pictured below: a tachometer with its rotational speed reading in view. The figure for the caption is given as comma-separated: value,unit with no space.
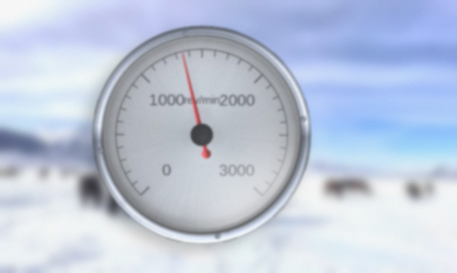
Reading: 1350,rpm
